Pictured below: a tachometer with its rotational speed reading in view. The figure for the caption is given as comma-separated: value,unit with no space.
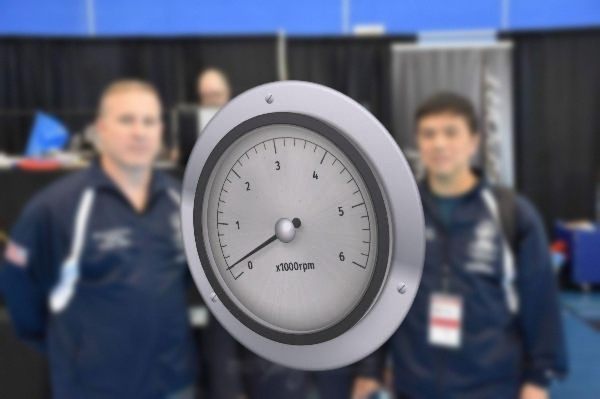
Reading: 200,rpm
